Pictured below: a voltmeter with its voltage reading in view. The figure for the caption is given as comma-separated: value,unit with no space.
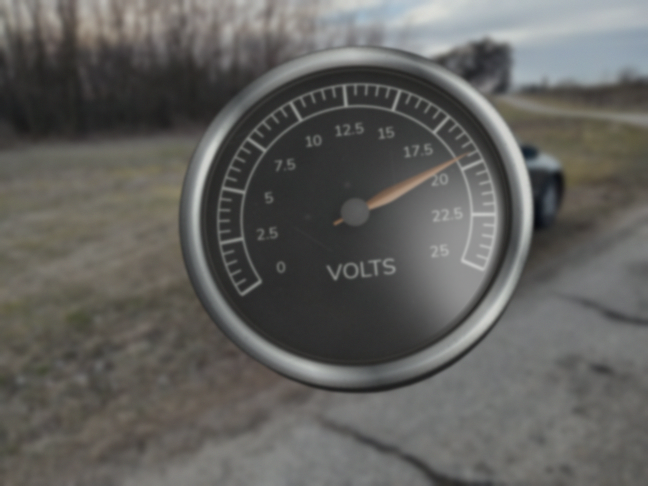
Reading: 19.5,V
